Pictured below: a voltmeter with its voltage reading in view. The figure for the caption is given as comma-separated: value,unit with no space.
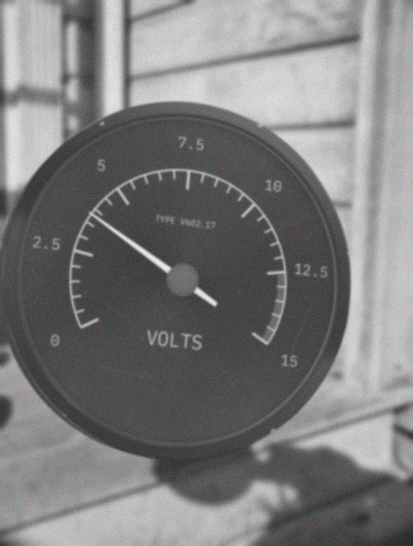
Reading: 3.75,V
